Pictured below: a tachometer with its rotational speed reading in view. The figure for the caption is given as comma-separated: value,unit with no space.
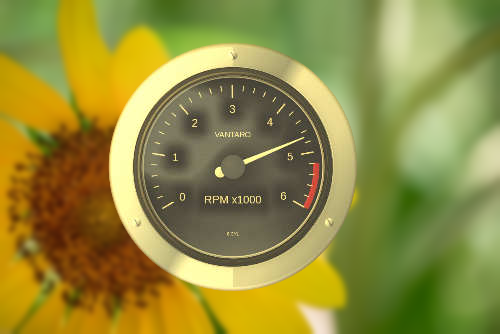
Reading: 4700,rpm
